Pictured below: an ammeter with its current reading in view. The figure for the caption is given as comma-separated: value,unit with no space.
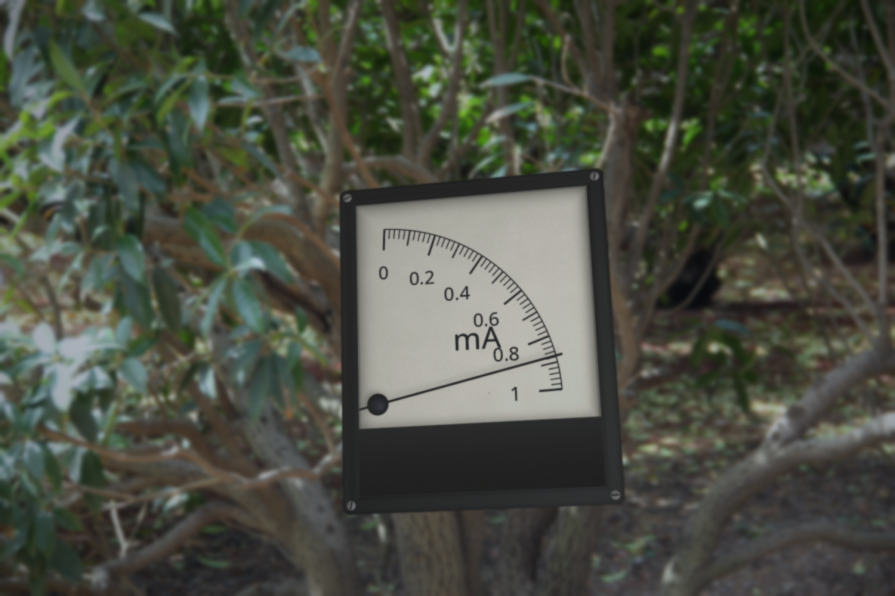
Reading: 0.88,mA
